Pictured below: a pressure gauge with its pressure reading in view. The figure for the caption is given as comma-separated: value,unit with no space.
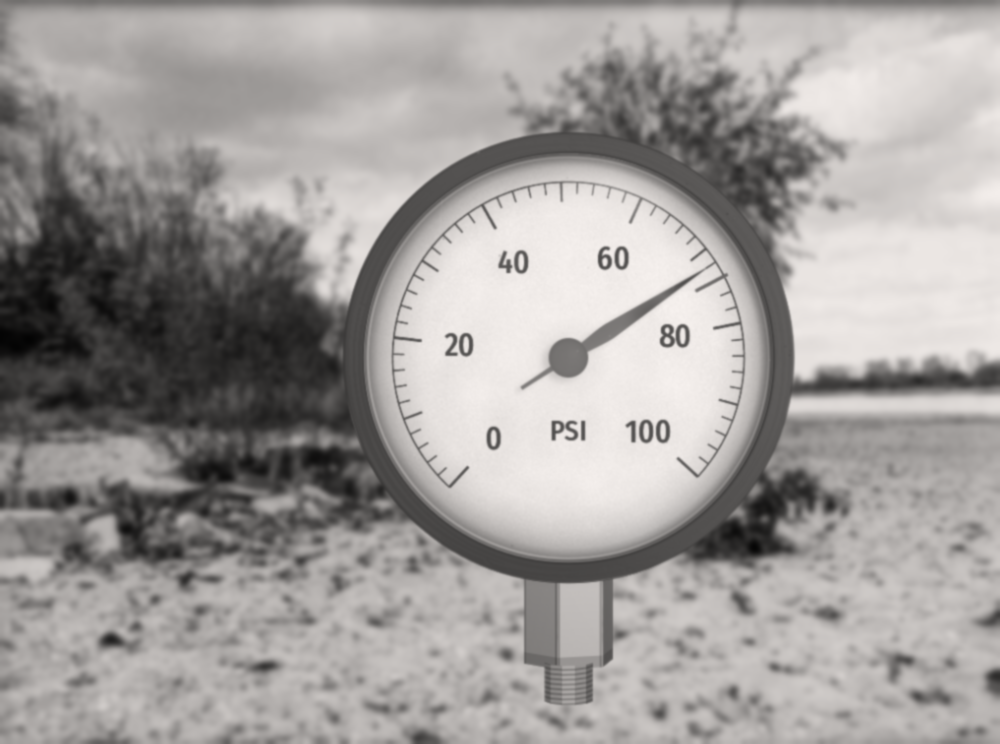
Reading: 72,psi
